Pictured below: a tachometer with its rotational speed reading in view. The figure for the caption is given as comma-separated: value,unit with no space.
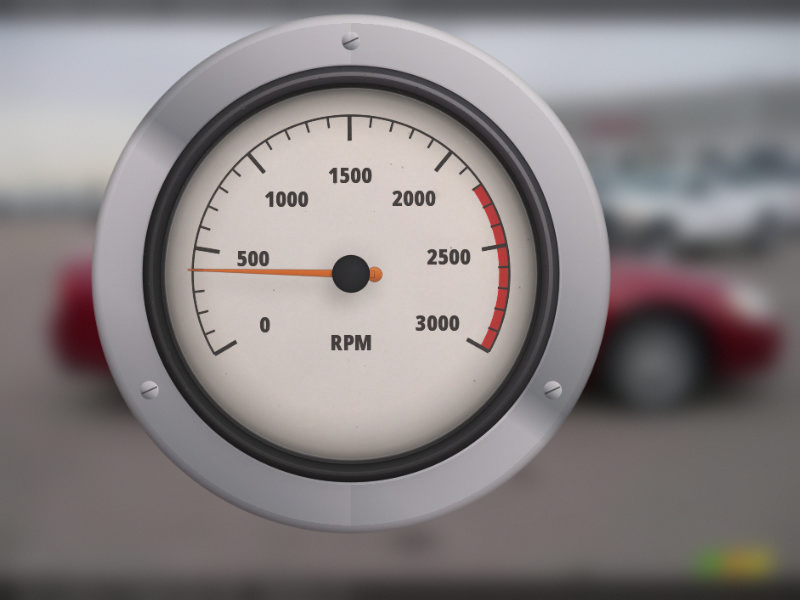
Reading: 400,rpm
